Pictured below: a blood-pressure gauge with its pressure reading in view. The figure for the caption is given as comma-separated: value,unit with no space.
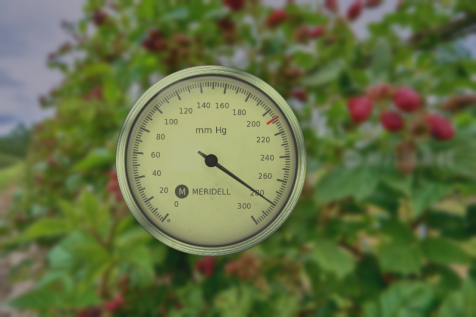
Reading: 280,mmHg
